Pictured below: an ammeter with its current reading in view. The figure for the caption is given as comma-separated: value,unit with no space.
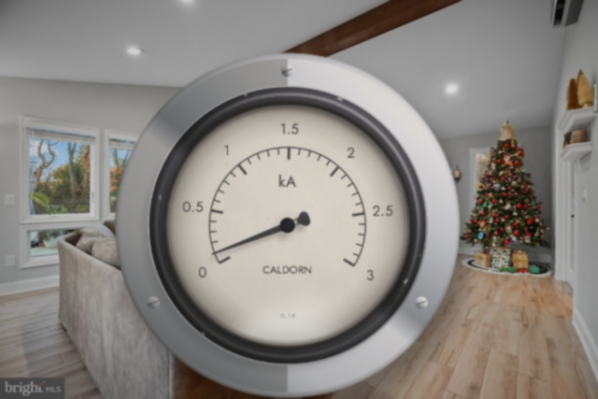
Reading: 0.1,kA
